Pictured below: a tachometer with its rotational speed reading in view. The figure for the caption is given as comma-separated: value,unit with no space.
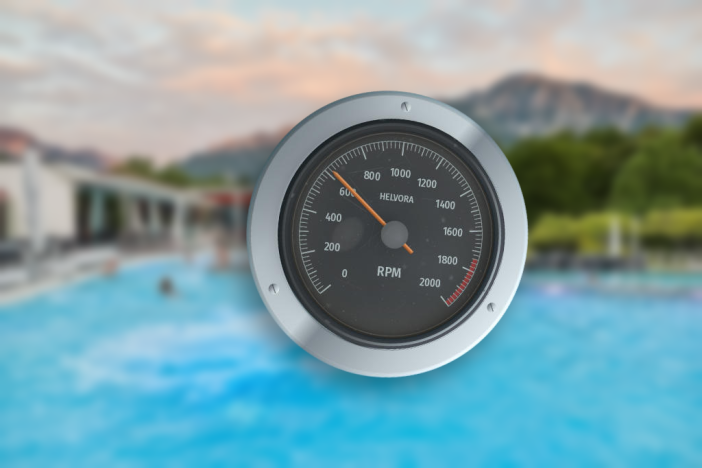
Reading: 620,rpm
